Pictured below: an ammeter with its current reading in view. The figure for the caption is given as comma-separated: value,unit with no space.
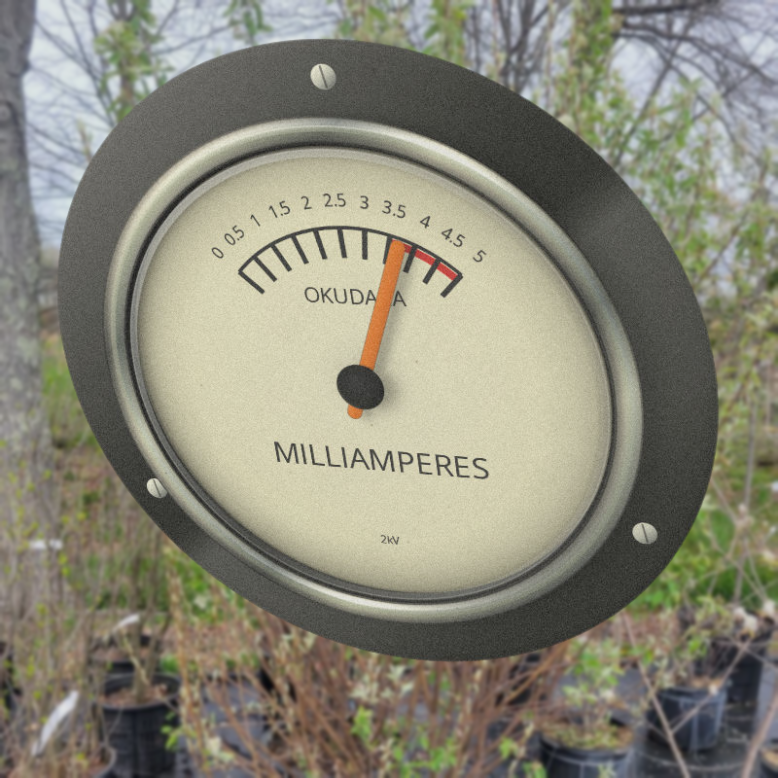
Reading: 3.75,mA
